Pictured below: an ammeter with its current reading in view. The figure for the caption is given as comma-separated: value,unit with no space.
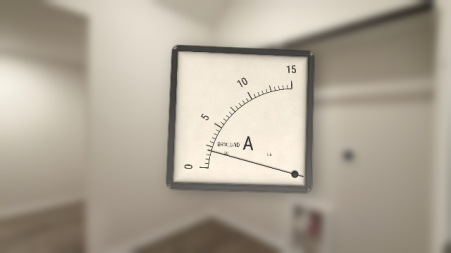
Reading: 2,A
